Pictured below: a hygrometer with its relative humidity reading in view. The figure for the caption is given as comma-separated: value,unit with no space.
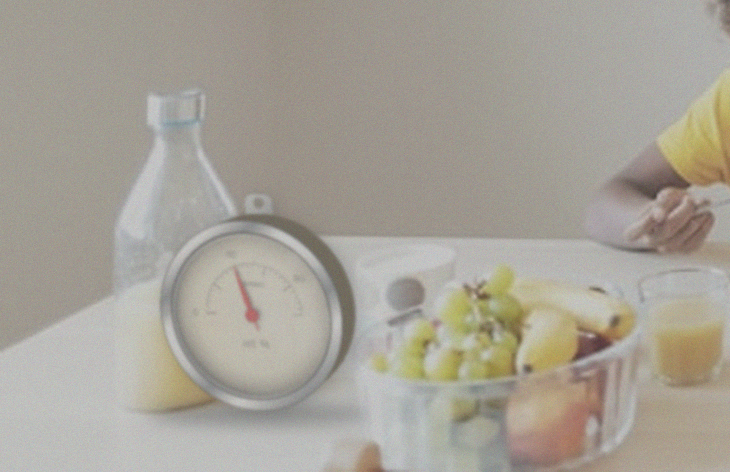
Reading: 40,%
